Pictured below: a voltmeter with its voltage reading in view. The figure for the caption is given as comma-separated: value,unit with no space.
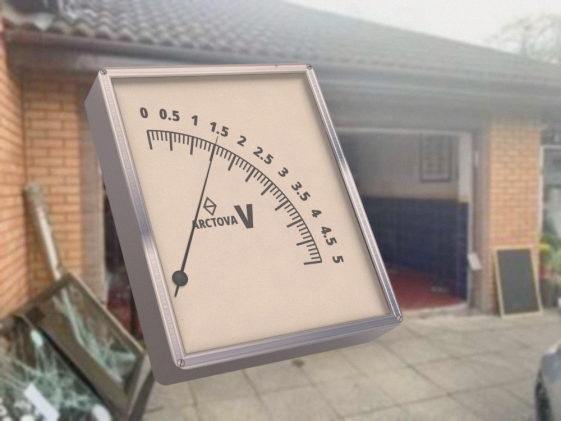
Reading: 1.5,V
